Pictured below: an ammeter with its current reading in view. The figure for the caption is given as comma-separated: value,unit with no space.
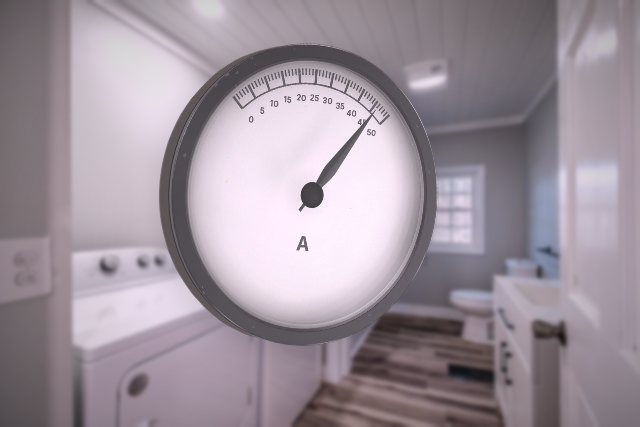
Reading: 45,A
